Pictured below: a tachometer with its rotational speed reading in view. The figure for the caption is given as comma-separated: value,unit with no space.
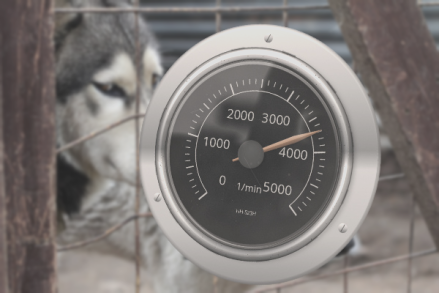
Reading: 3700,rpm
